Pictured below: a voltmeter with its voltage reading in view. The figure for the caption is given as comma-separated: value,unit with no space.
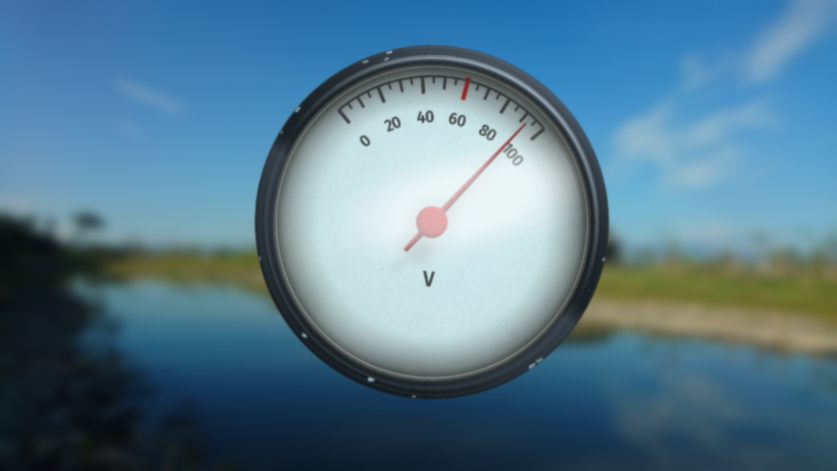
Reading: 92.5,V
